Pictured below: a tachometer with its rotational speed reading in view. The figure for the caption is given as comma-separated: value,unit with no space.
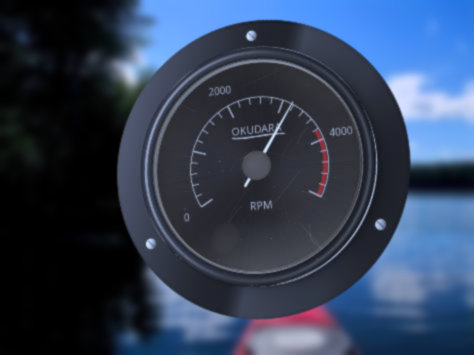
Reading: 3200,rpm
